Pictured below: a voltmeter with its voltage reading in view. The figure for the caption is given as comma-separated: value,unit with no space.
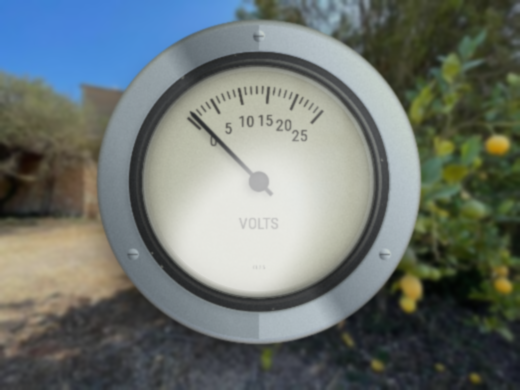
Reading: 1,V
